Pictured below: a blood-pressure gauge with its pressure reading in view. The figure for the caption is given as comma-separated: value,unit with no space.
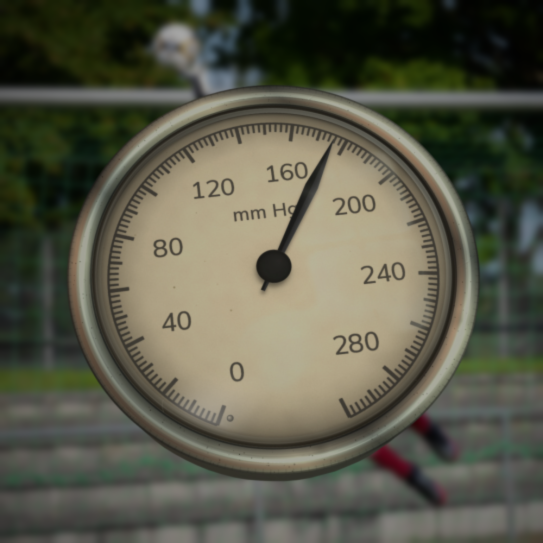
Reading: 176,mmHg
